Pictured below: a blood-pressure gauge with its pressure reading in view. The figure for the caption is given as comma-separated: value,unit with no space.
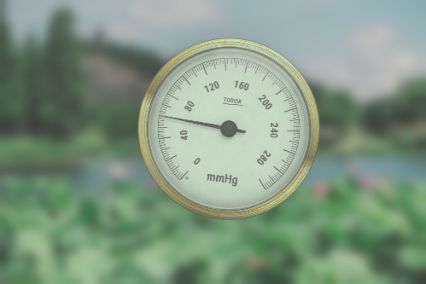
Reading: 60,mmHg
